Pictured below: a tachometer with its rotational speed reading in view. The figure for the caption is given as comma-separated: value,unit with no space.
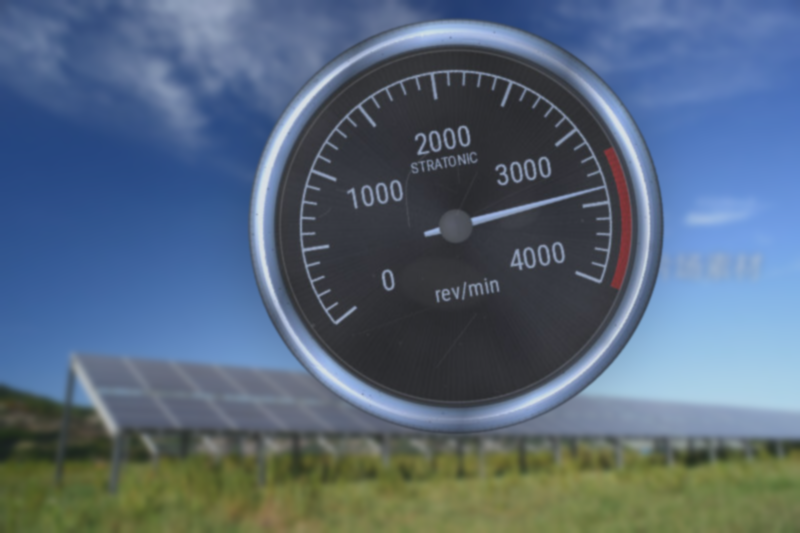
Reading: 3400,rpm
